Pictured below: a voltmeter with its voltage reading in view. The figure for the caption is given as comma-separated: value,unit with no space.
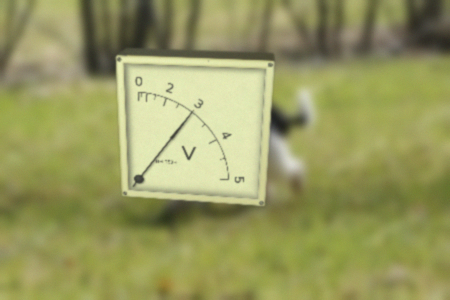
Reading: 3,V
